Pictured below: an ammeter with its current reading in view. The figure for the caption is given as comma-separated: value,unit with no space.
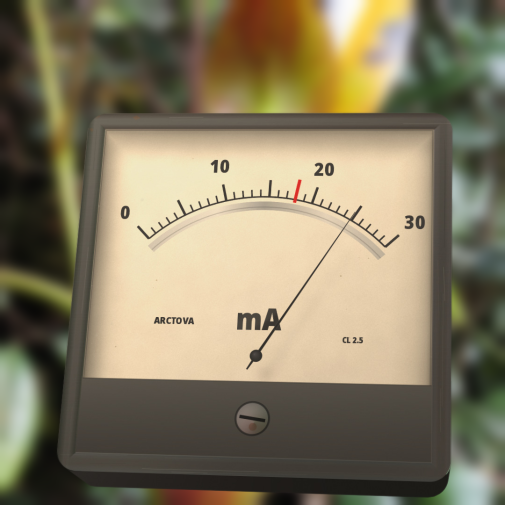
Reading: 25,mA
